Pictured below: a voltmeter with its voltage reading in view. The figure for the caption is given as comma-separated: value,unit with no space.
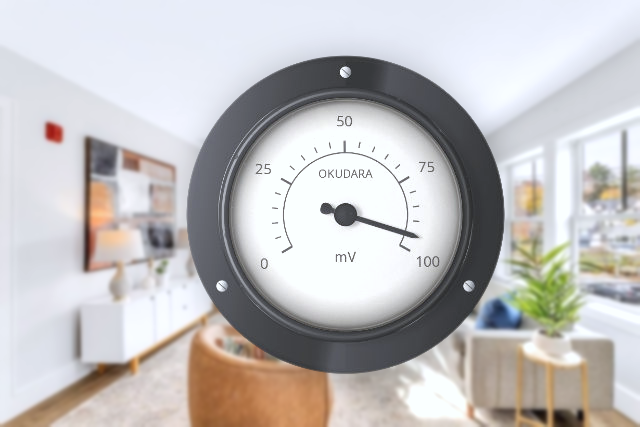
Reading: 95,mV
